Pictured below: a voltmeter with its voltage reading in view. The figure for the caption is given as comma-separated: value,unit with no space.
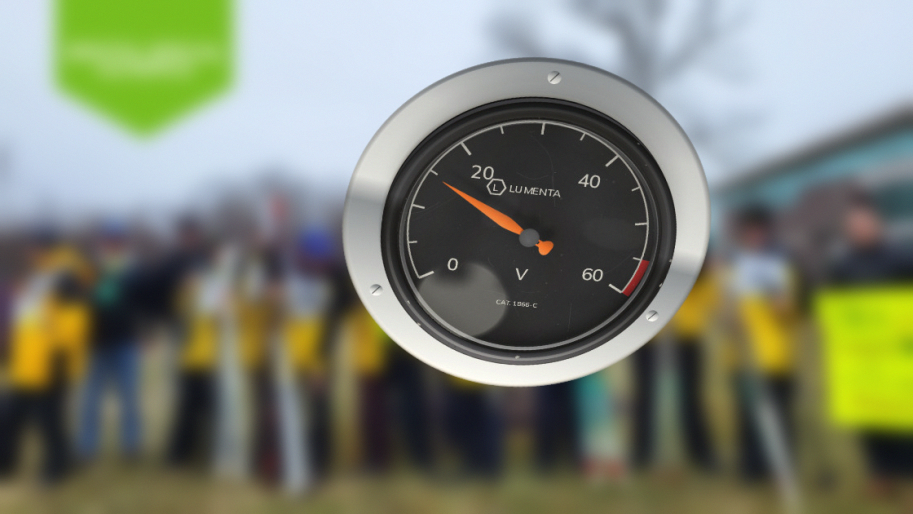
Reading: 15,V
